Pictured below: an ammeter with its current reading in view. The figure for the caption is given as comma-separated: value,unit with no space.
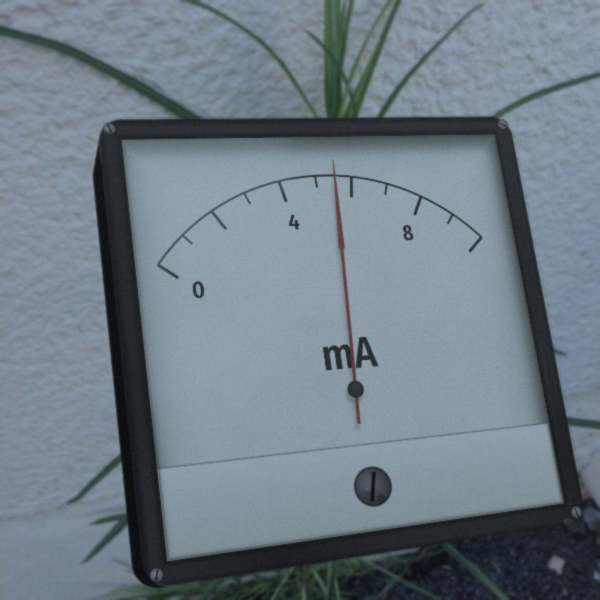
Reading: 5.5,mA
